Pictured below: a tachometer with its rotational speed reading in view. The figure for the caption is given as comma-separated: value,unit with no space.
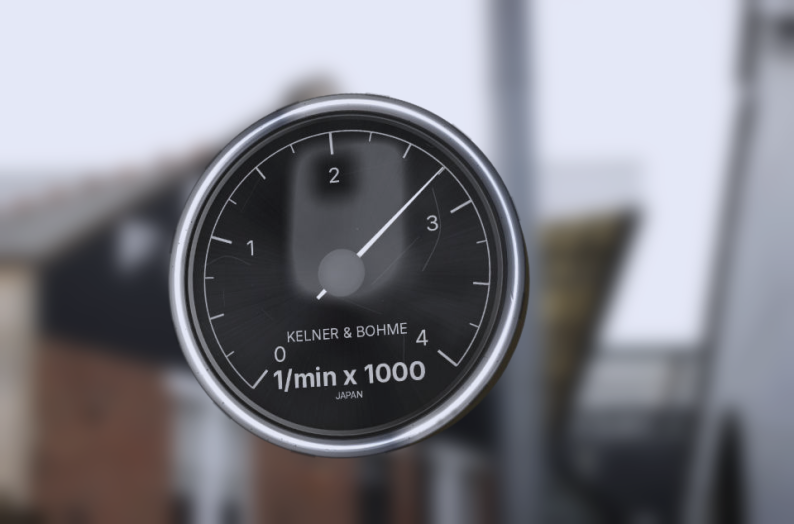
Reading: 2750,rpm
